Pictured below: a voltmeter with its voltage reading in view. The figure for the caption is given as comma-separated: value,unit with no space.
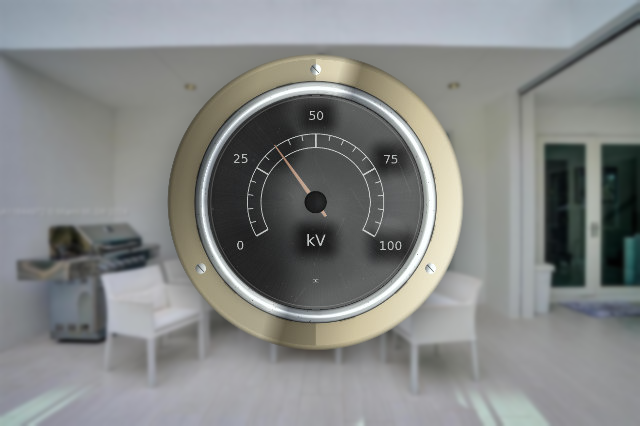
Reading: 35,kV
